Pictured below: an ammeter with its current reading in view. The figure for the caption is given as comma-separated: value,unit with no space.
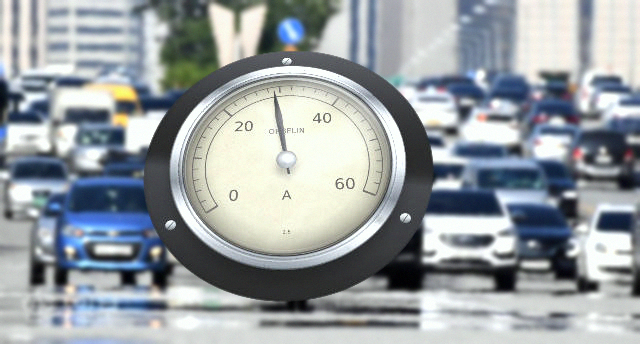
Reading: 29,A
